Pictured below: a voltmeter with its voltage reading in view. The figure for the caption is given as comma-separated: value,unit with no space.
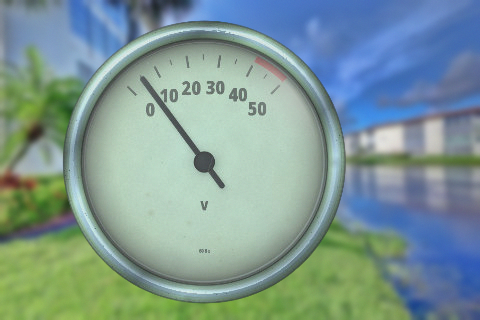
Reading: 5,V
